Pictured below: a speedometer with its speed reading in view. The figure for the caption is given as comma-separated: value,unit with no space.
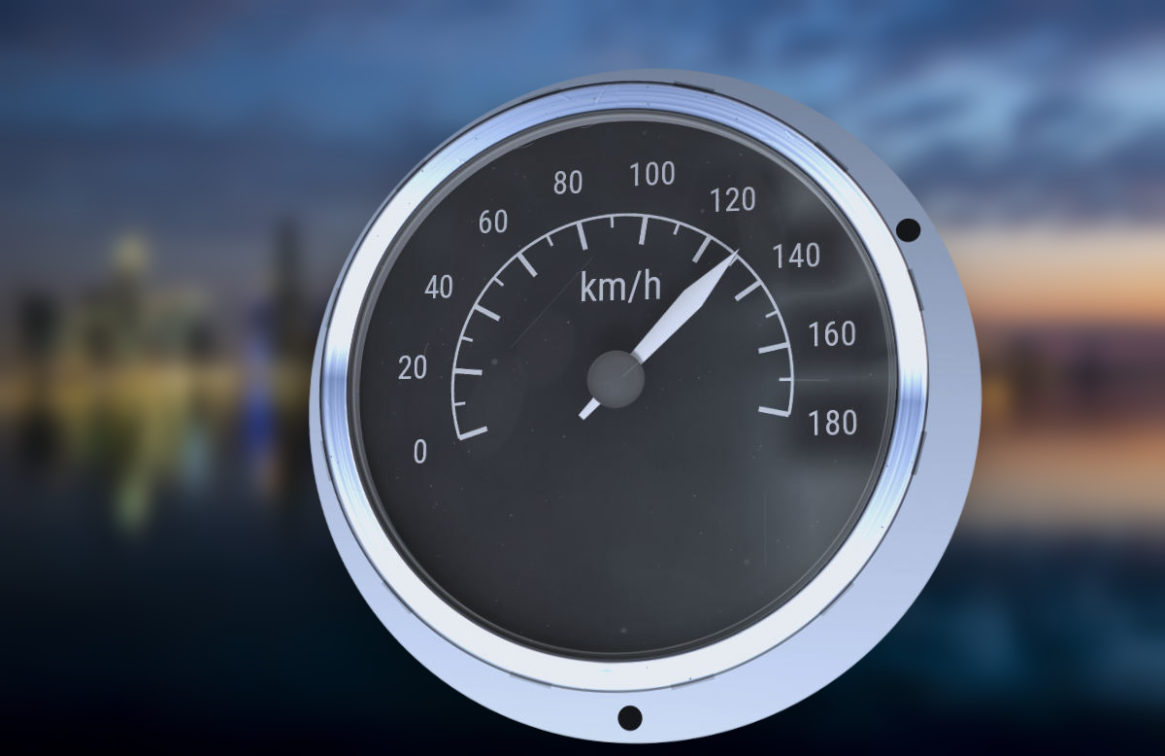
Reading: 130,km/h
